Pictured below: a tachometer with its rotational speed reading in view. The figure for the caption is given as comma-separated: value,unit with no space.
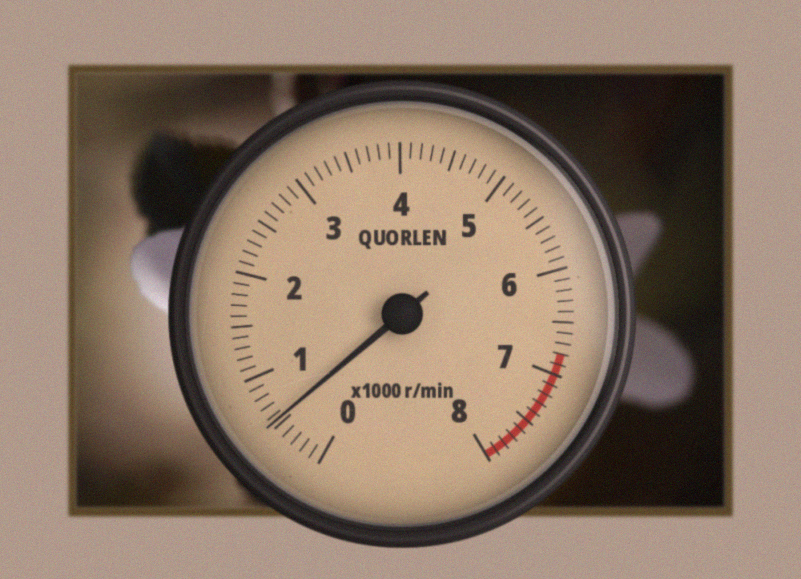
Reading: 550,rpm
